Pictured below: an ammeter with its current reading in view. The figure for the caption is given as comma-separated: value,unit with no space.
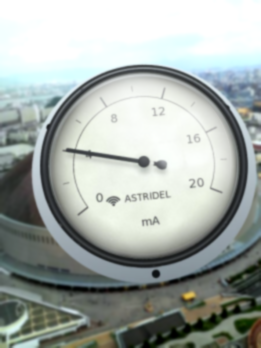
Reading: 4,mA
